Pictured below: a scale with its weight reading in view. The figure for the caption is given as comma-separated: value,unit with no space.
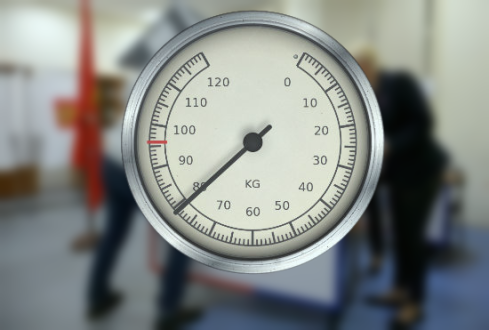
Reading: 79,kg
